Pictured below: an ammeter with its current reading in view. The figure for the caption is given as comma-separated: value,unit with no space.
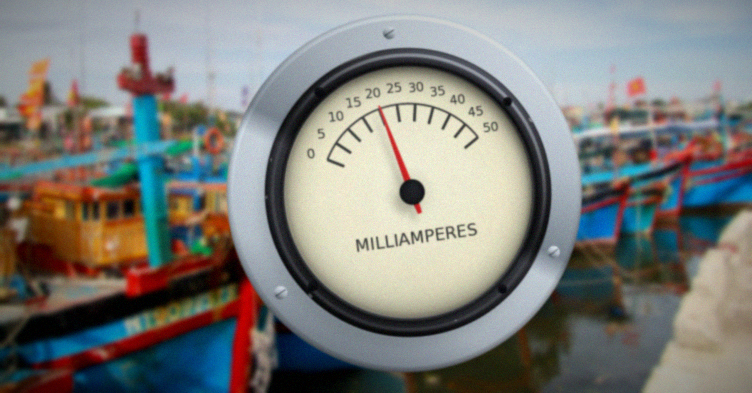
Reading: 20,mA
